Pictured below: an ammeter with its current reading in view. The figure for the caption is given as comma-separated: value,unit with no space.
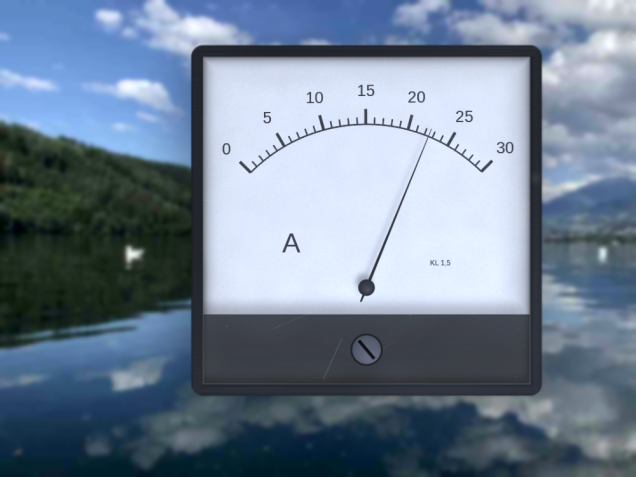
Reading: 22.5,A
